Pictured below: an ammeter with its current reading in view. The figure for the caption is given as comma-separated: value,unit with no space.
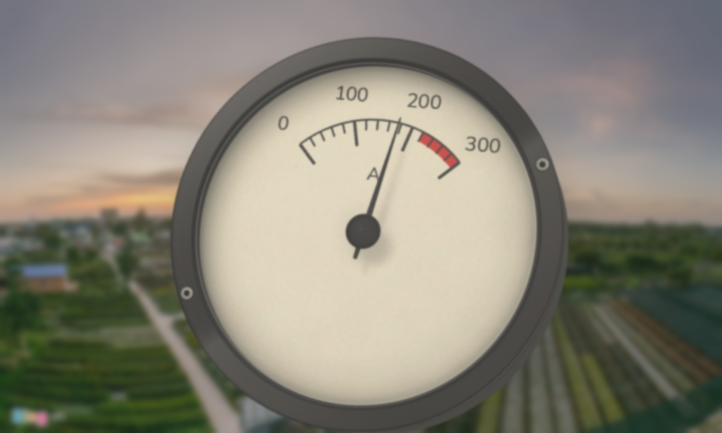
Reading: 180,A
